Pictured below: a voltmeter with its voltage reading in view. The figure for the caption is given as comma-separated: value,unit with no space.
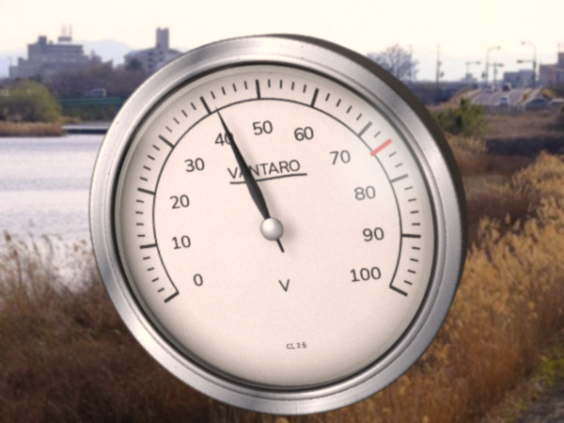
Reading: 42,V
